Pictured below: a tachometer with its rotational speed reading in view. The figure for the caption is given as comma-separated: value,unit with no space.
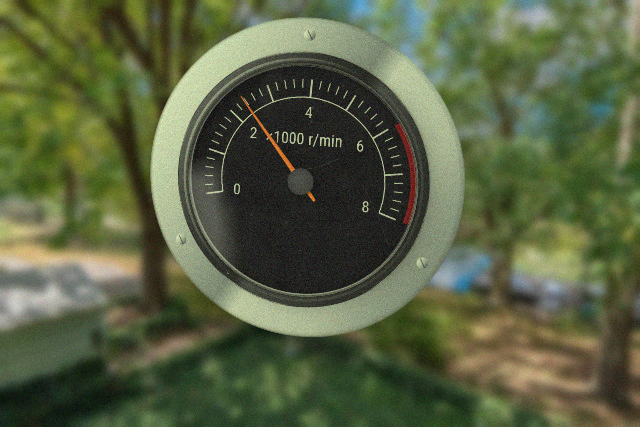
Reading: 2400,rpm
